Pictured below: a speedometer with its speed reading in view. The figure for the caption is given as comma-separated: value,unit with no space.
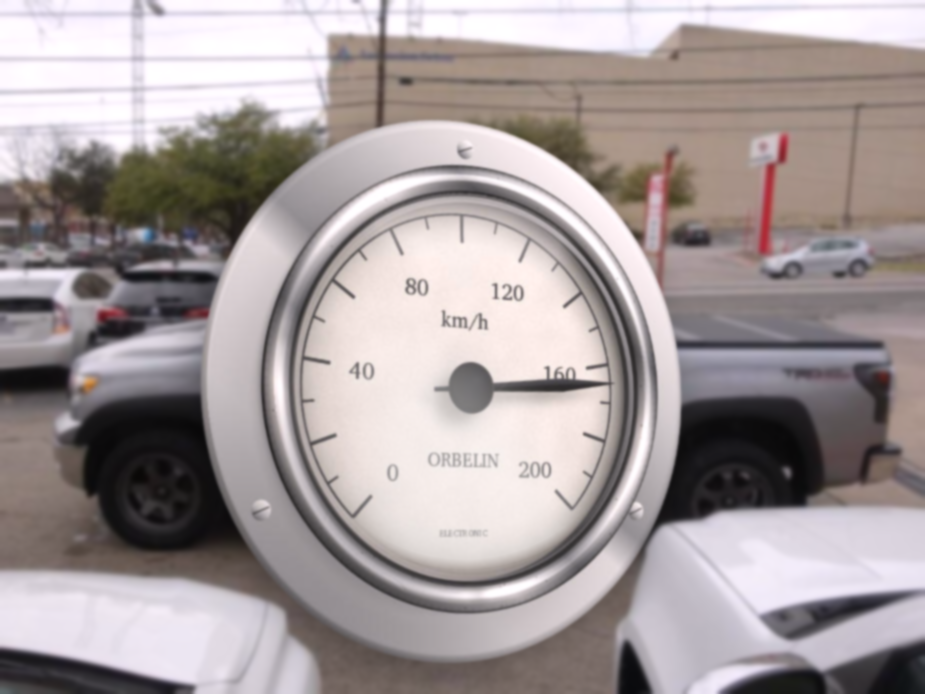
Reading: 165,km/h
